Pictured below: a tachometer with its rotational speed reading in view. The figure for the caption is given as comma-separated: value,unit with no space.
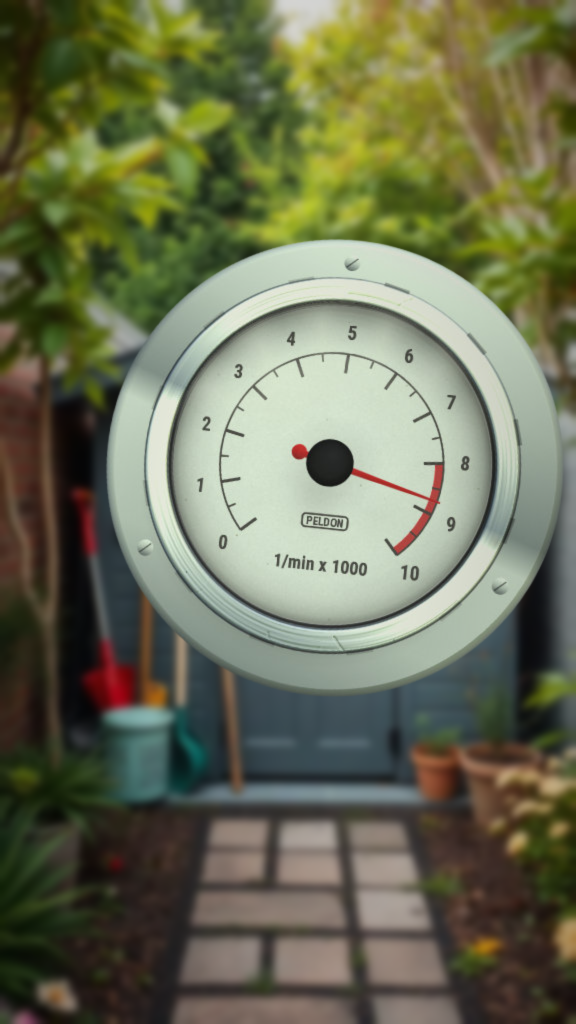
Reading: 8750,rpm
